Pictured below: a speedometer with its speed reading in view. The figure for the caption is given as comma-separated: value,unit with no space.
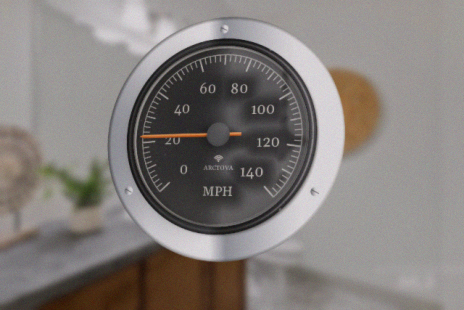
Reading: 22,mph
